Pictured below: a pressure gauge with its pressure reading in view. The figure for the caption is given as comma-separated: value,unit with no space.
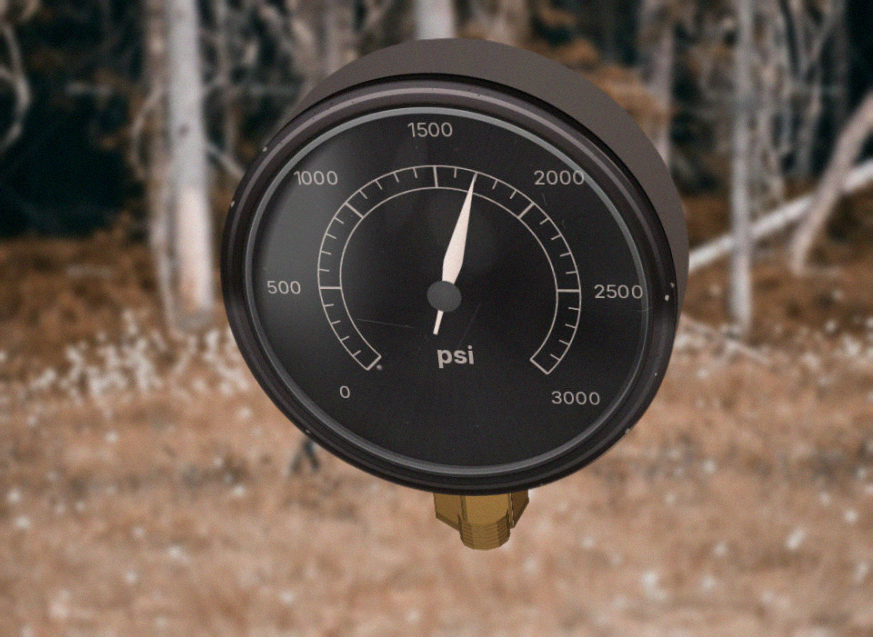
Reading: 1700,psi
